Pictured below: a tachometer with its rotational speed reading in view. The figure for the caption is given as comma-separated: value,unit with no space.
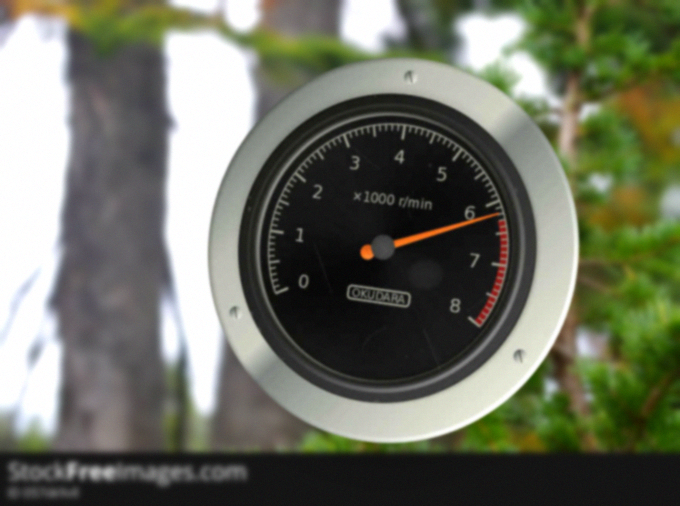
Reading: 6200,rpm
